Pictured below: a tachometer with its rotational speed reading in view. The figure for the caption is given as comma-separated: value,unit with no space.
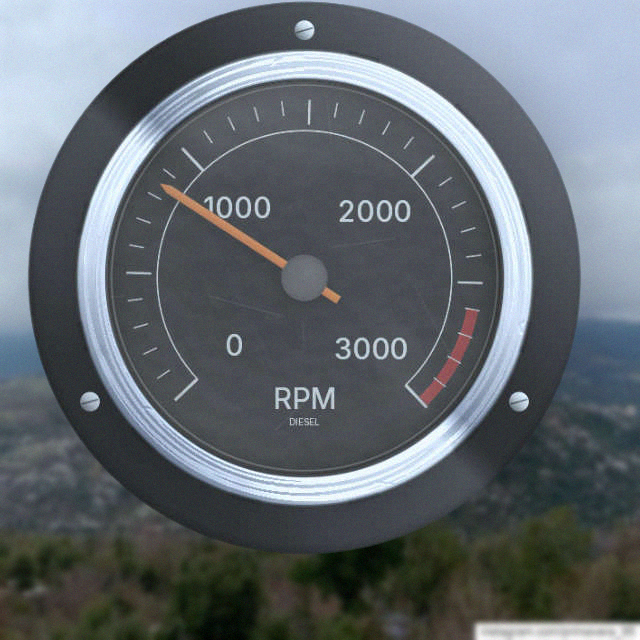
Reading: 850,rpm
